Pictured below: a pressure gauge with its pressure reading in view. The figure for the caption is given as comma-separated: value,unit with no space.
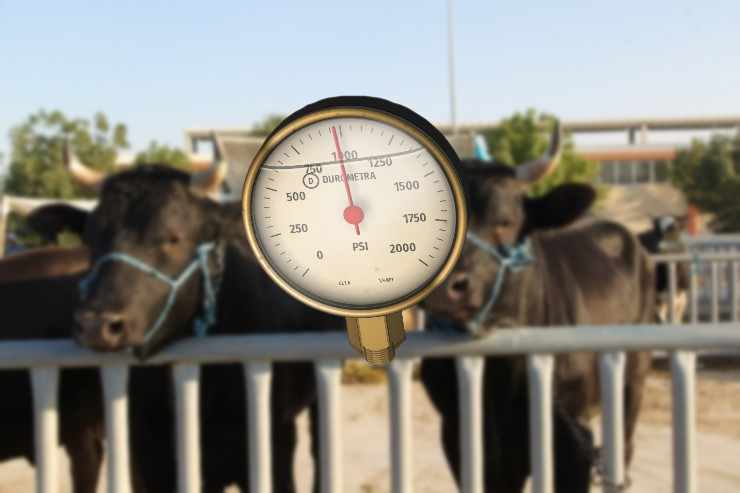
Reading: 975,psi
